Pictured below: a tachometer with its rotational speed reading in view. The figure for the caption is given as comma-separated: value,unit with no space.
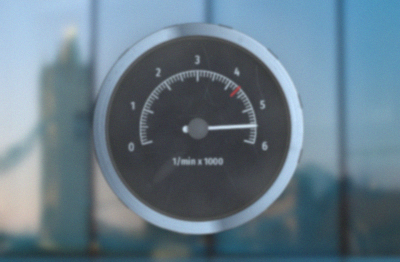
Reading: 5500,rpm
